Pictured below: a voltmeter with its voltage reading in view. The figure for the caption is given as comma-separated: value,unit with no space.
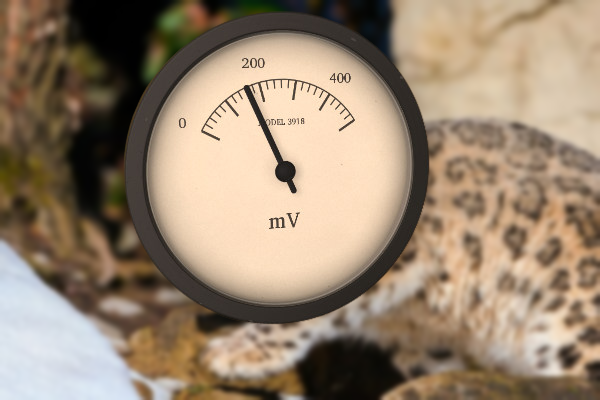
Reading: 160,mV
